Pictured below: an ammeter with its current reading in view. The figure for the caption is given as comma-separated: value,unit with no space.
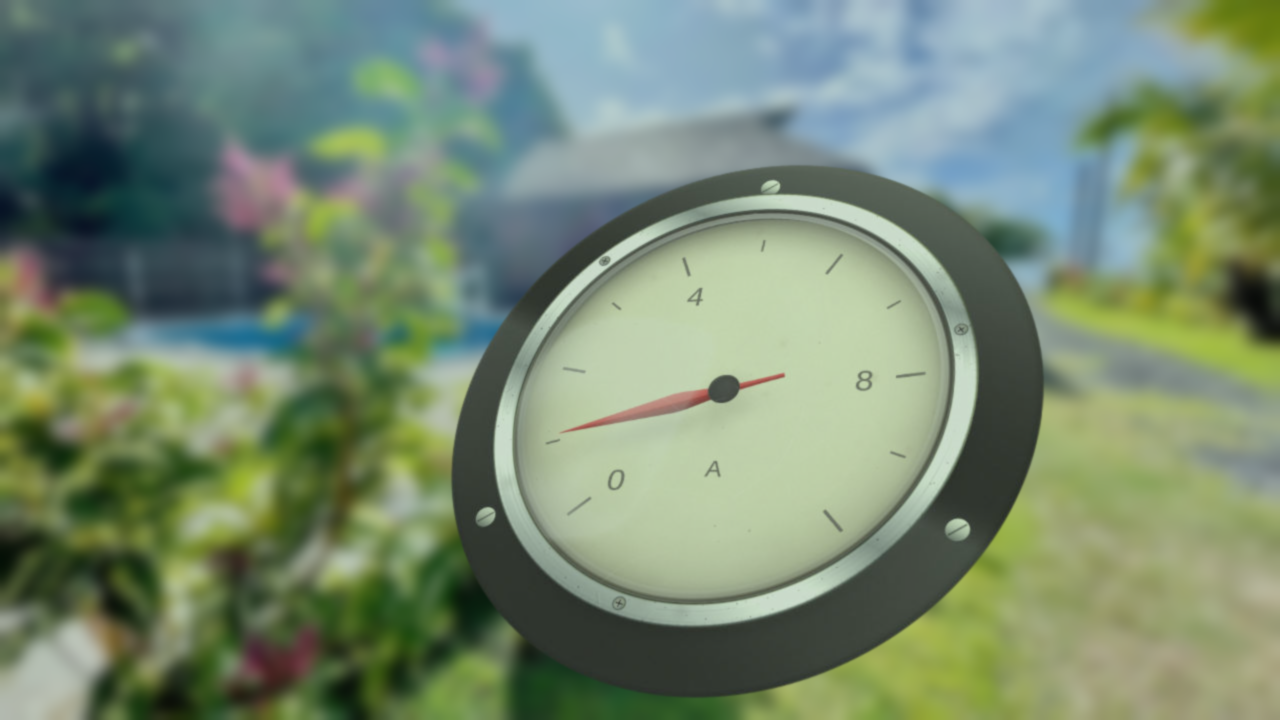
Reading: 1,A
